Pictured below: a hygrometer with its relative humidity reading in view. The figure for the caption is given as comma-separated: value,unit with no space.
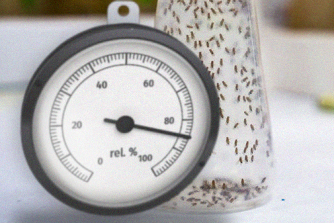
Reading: 85,%
